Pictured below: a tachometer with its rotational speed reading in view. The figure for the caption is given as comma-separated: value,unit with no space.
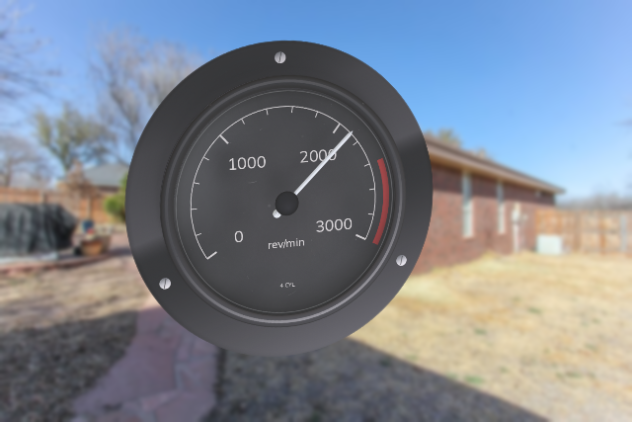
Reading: 2100,rpm
